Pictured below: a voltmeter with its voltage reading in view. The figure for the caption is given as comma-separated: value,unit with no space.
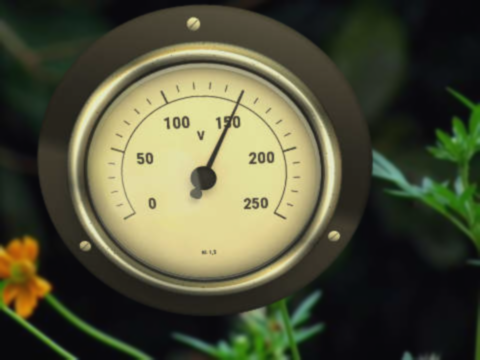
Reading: 150,V
